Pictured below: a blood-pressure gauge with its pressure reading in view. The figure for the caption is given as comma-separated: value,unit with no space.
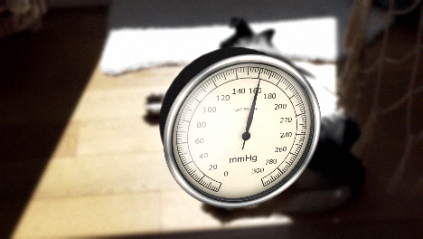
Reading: 160,mmHg
